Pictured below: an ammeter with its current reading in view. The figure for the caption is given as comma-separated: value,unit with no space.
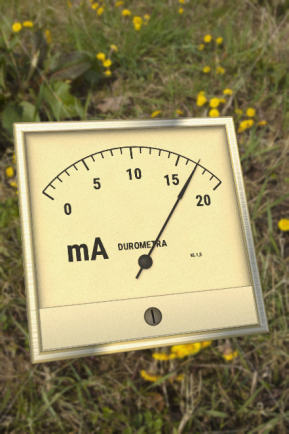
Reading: 17,mA
